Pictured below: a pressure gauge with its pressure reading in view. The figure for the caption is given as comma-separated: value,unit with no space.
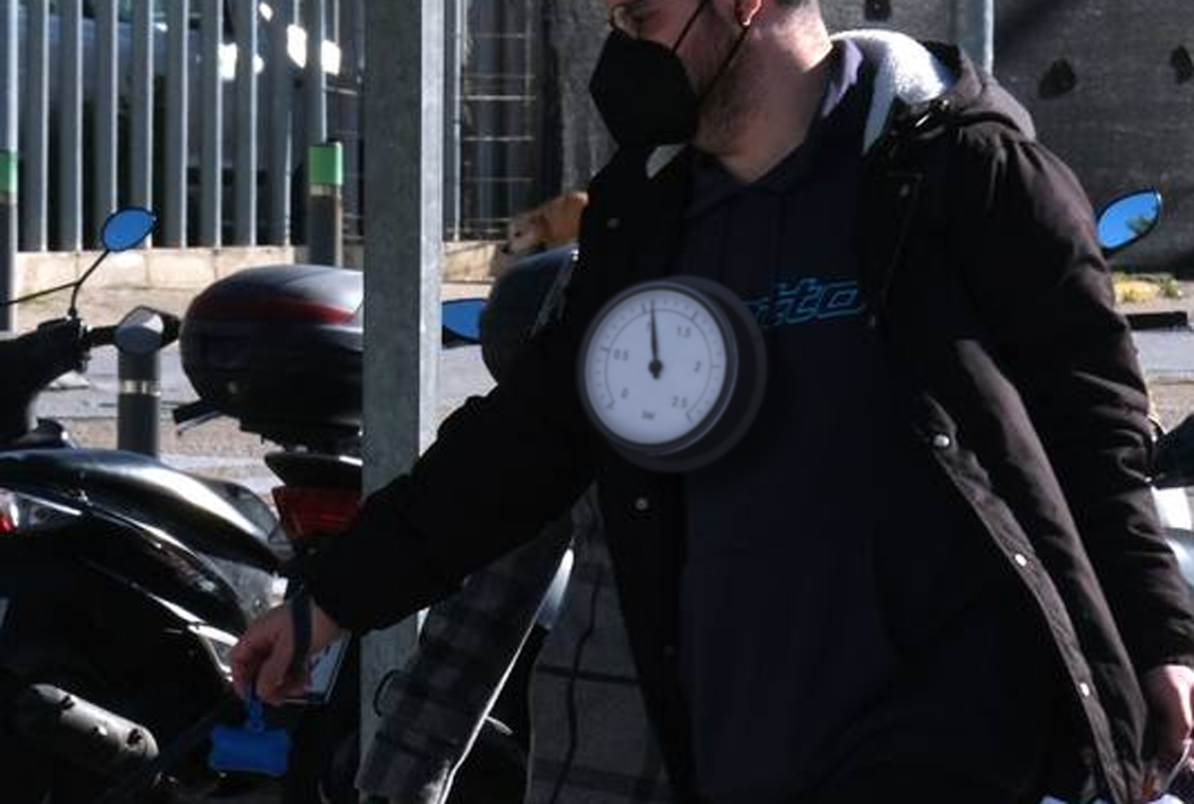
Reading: 1.1,bar
